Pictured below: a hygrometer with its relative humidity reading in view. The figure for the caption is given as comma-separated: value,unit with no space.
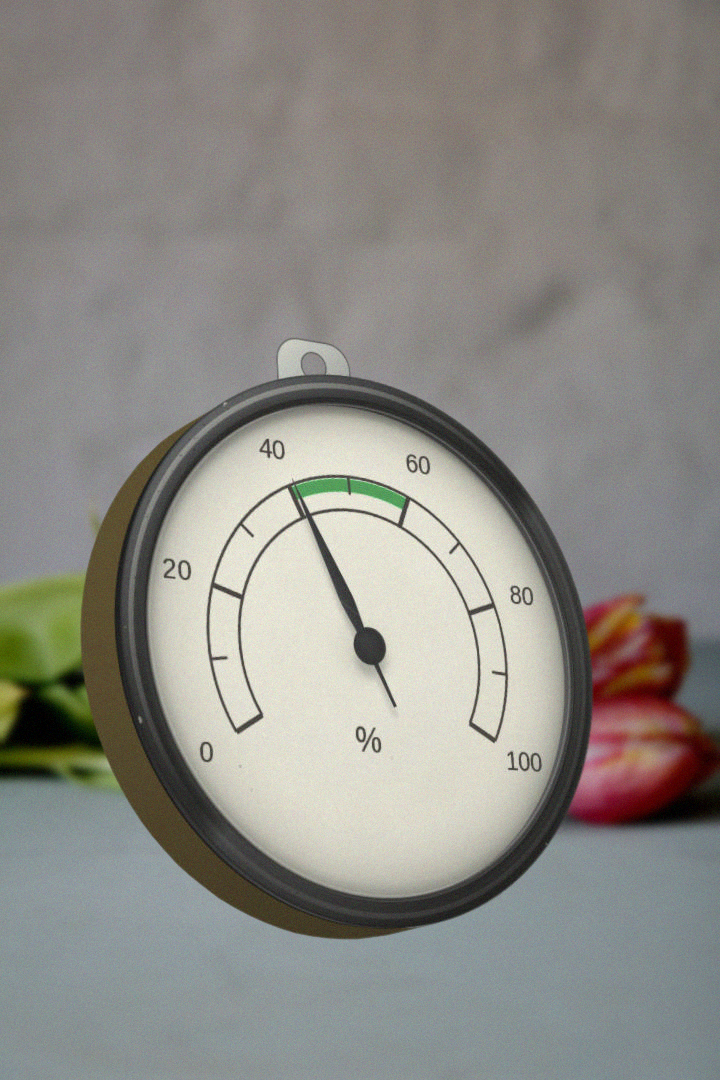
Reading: 40,%
